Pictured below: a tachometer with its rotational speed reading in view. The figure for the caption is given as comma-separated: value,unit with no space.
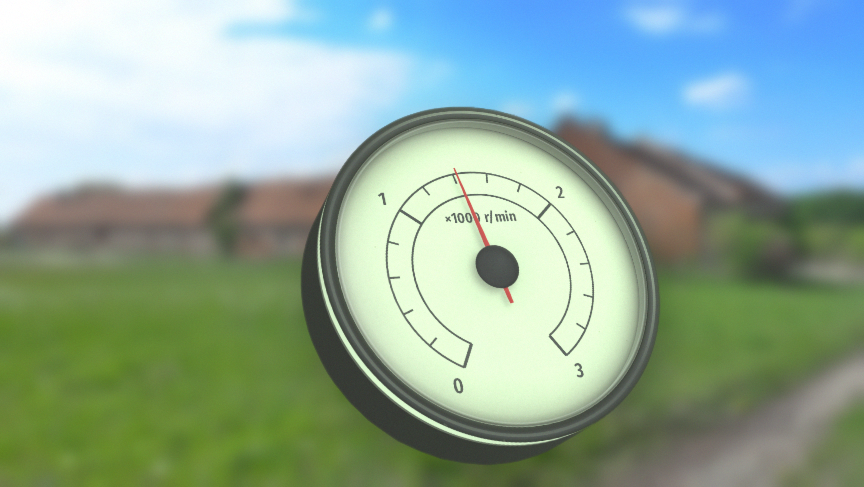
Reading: 1400,rpm
